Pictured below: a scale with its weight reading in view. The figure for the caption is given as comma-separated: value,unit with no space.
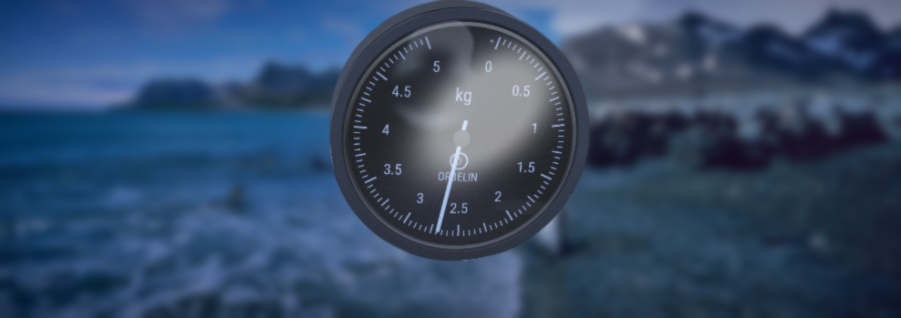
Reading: 2.7,kg
